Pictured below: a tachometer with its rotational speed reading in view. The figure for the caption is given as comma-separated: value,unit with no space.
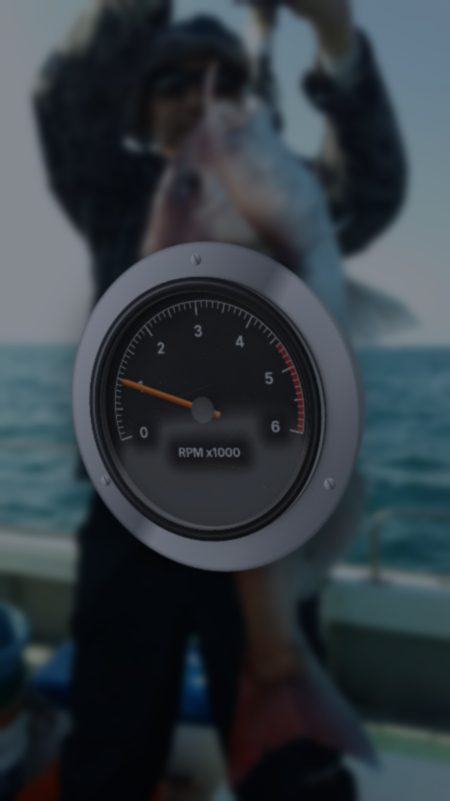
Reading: 1000,rpm
